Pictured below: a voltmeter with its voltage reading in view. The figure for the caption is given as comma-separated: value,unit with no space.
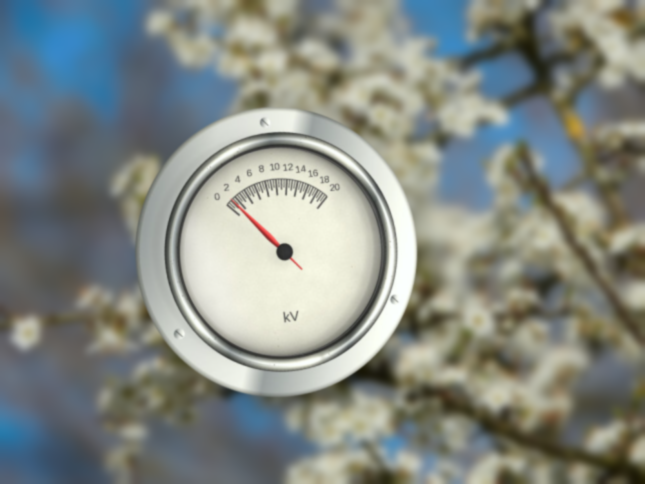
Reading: 1,kV
